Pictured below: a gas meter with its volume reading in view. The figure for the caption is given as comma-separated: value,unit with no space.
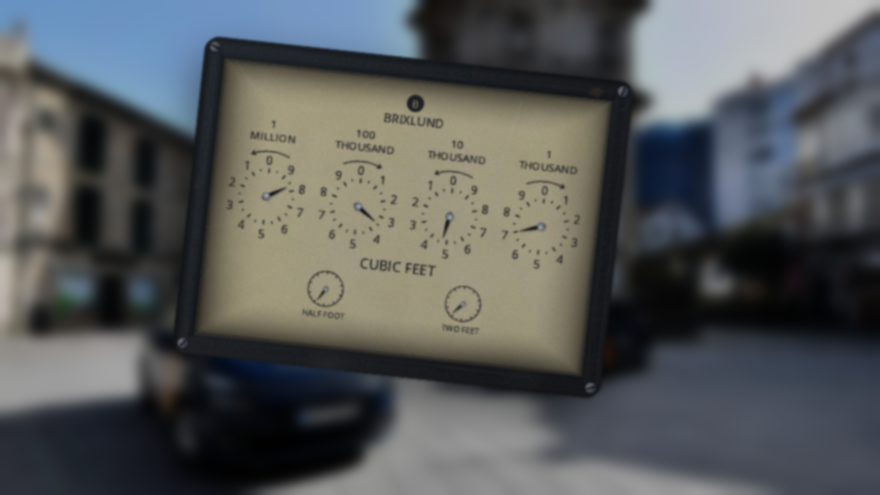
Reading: 834700,ft³
